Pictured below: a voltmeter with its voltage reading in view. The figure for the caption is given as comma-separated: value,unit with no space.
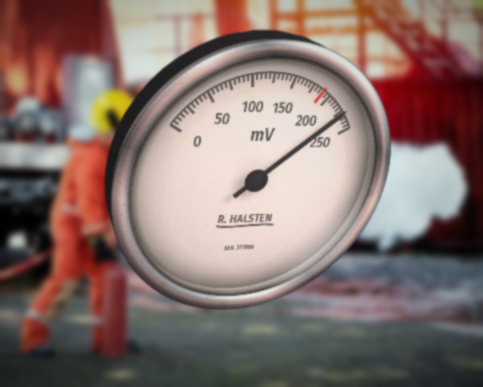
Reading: 225,mV
